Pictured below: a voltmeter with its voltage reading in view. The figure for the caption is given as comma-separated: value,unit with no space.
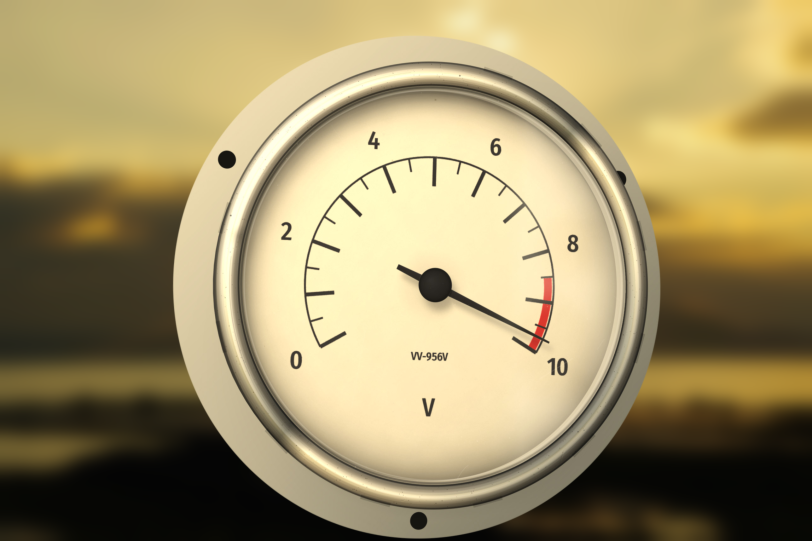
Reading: 9.75,V
